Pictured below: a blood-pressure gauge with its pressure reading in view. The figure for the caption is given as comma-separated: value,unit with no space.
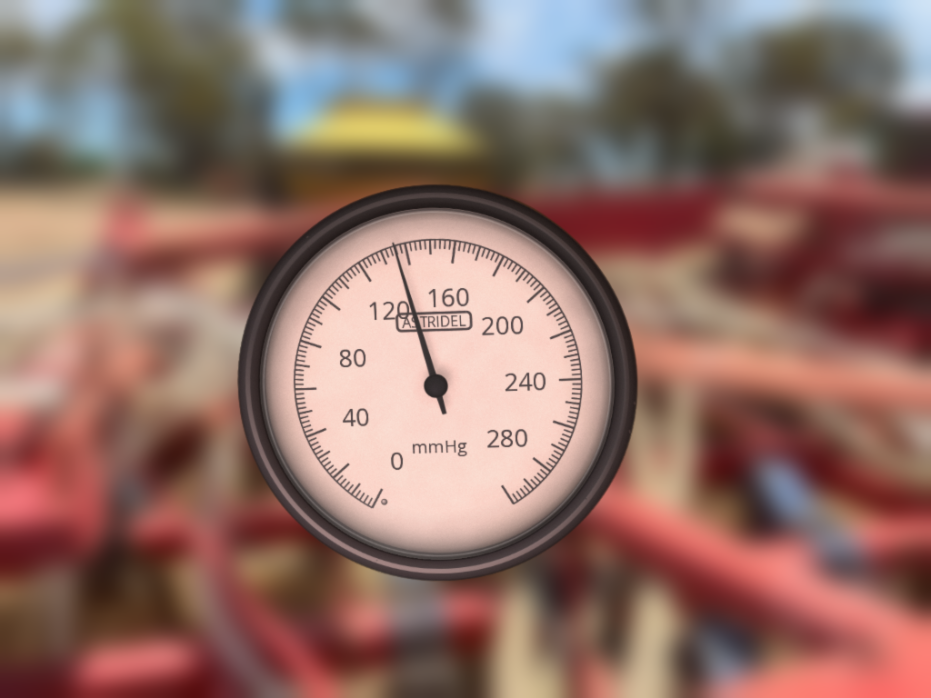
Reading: 136,mmHg
